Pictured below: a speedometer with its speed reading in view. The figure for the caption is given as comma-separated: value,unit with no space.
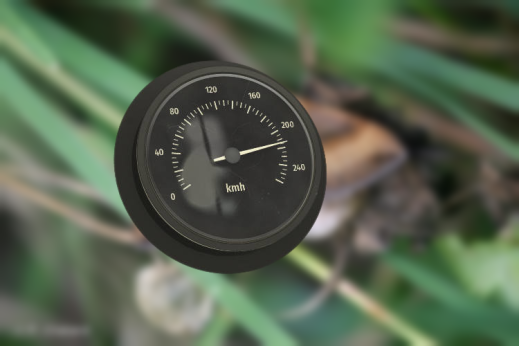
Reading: 215,km/h
